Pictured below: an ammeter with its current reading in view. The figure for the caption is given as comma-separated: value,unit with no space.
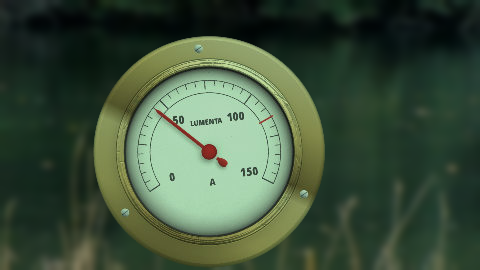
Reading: 45,A
